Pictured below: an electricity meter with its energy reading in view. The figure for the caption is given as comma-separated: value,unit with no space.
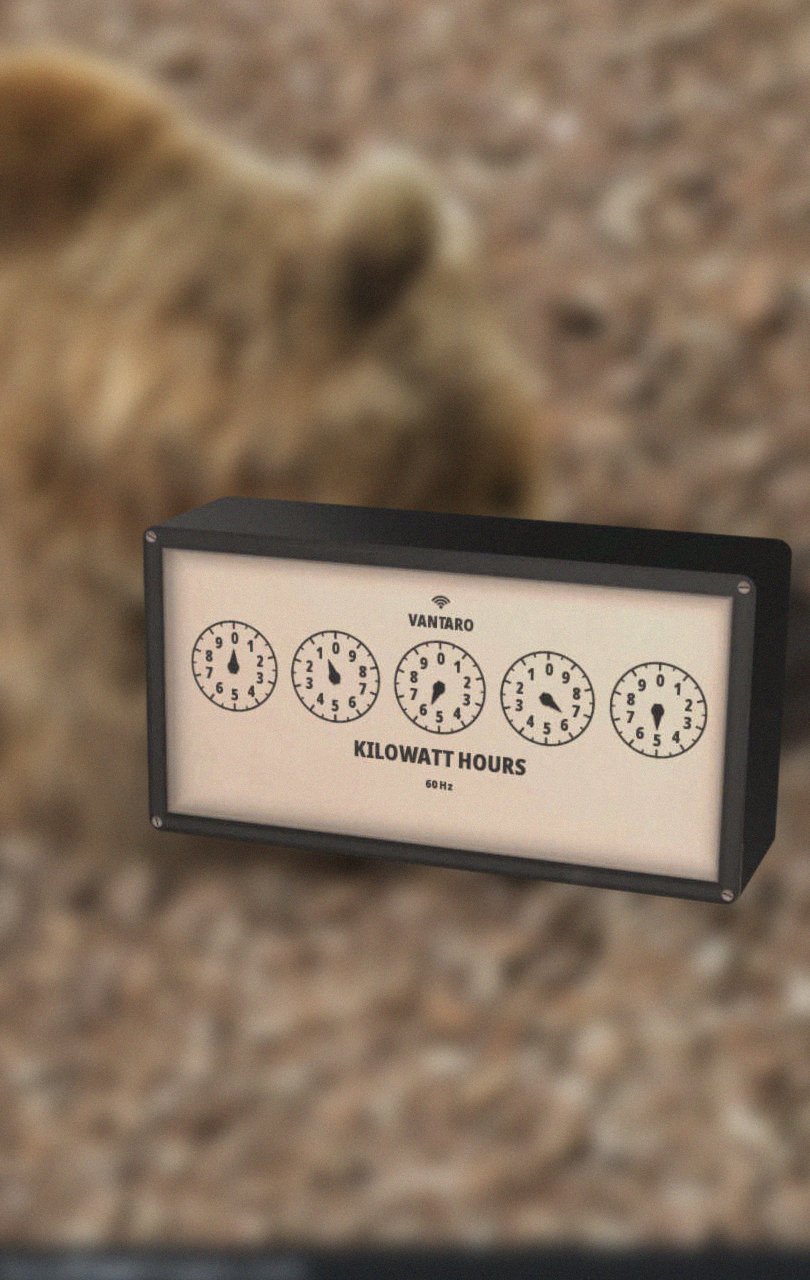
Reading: 565,kWh
